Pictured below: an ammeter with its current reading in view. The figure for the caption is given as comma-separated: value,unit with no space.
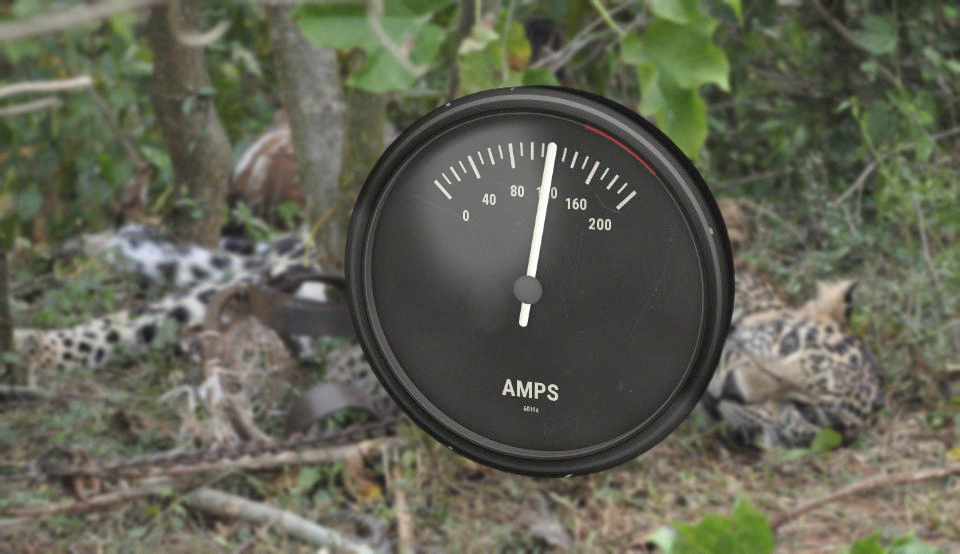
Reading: 120,A
